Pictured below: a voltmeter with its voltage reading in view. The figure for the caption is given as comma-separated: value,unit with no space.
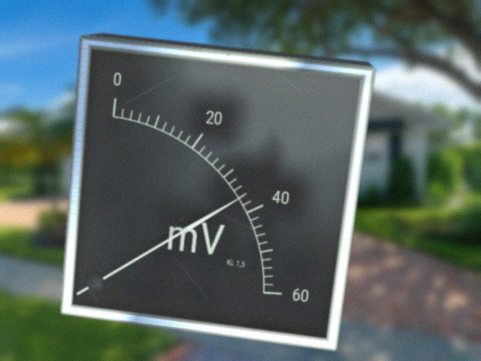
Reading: 36,mV
